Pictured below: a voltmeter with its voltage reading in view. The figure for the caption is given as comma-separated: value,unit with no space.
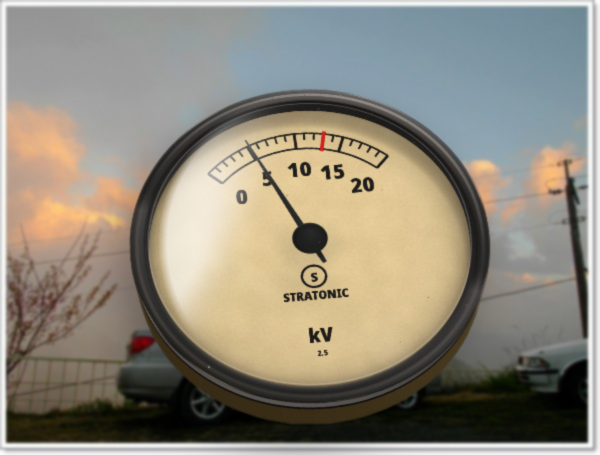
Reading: 5,kV
